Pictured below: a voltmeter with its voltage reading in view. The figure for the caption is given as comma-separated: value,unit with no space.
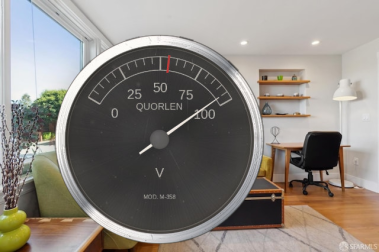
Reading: 95,V
